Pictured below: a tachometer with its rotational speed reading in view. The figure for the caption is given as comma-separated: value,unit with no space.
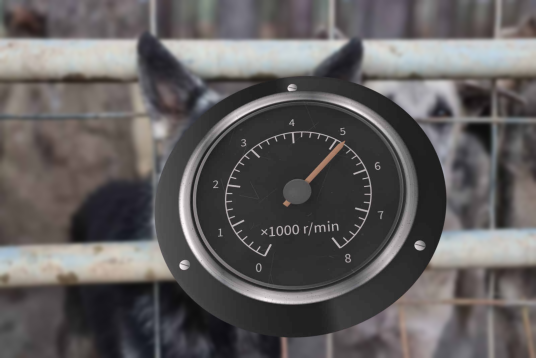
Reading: 5200,rpm
